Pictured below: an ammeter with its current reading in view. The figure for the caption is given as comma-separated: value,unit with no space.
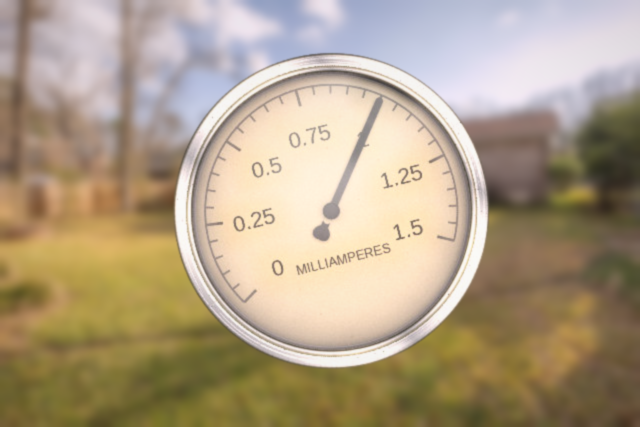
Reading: 1,mA
